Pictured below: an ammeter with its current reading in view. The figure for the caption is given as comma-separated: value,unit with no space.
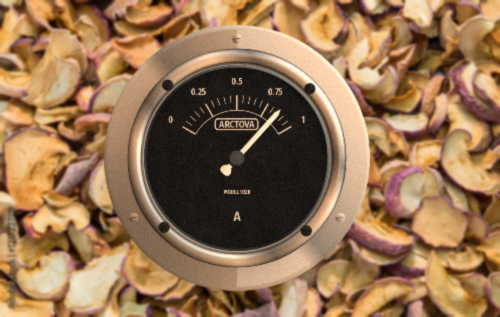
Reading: 0.85,A
